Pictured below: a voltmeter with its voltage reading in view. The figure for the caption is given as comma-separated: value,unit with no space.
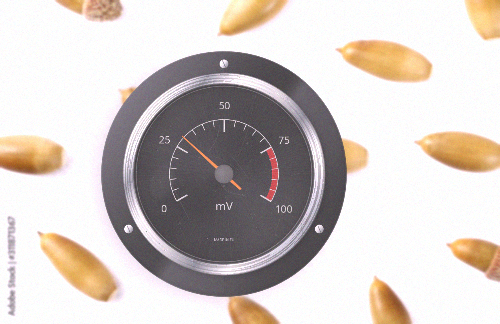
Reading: 30,mV
